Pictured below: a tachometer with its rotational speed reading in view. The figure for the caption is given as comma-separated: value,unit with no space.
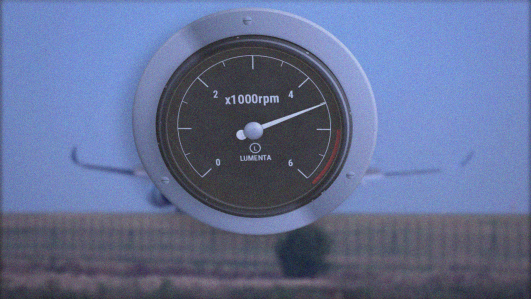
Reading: 4500,rpm
